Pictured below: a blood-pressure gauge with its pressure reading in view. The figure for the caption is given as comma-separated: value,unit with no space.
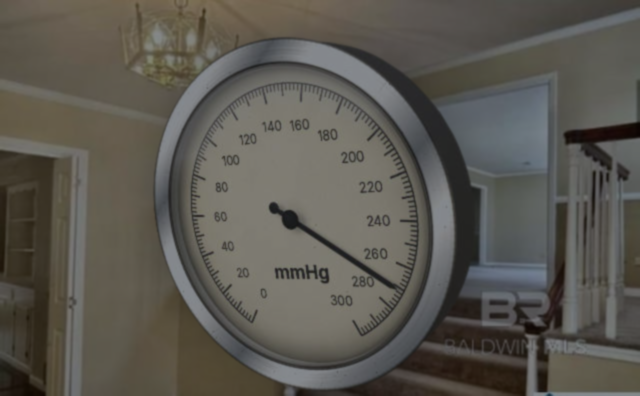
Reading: 270,mmHg
